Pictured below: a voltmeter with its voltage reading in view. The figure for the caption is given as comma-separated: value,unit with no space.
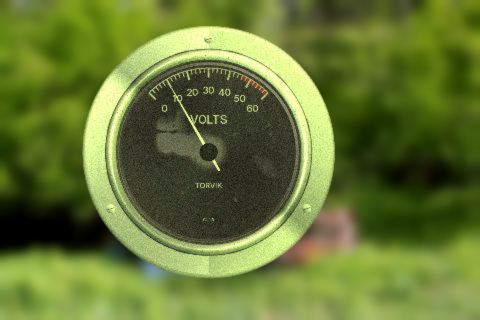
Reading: 10,V
